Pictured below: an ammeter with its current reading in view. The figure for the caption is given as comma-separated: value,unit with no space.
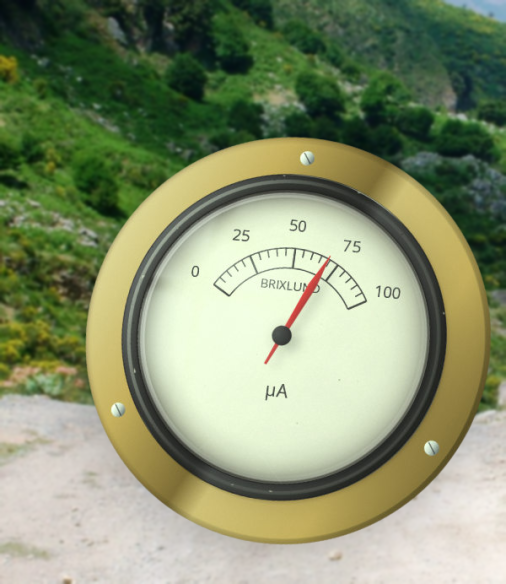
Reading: 70,µA
